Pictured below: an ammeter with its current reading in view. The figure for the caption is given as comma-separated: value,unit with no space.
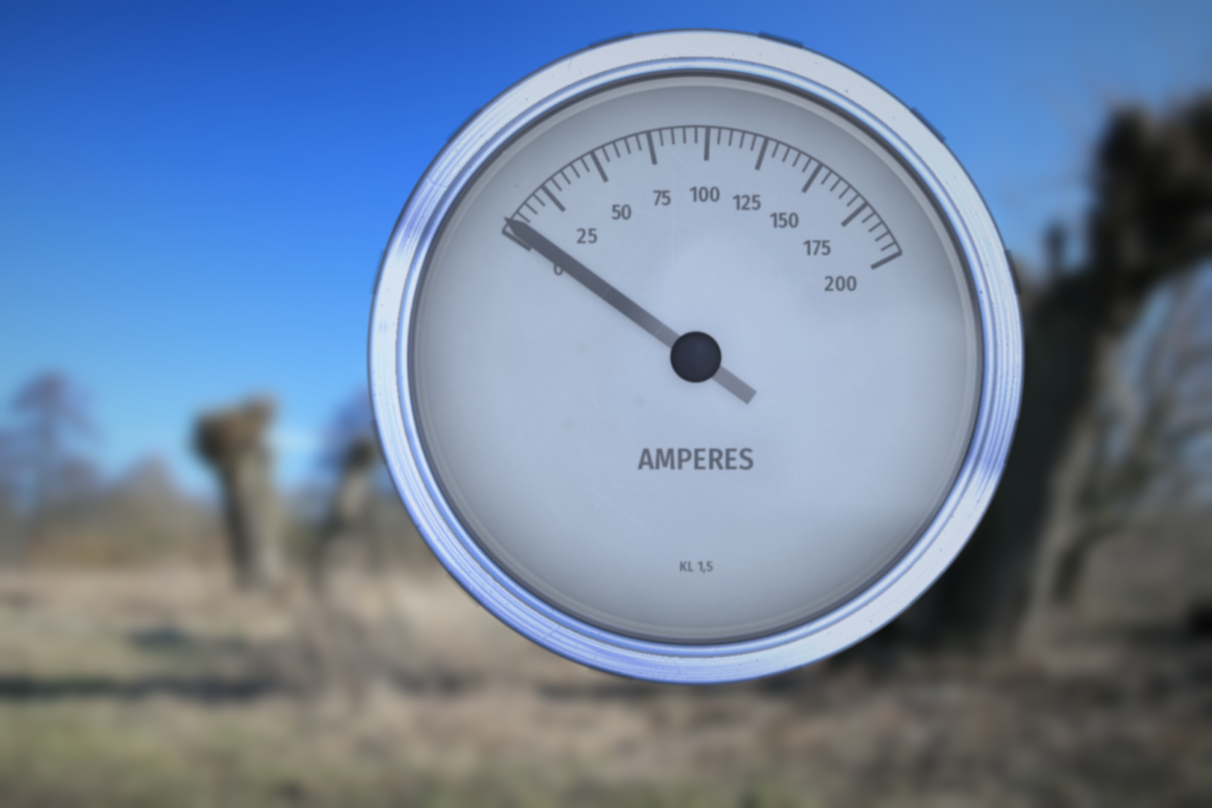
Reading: 5,A
